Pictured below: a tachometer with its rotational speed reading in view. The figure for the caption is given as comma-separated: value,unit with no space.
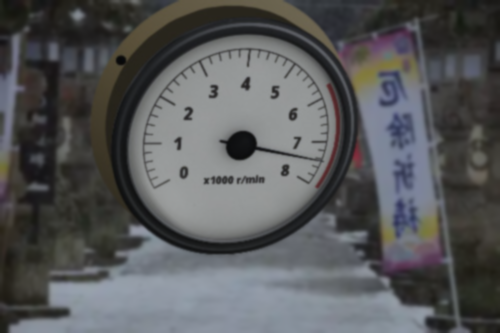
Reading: 7400,rpm
